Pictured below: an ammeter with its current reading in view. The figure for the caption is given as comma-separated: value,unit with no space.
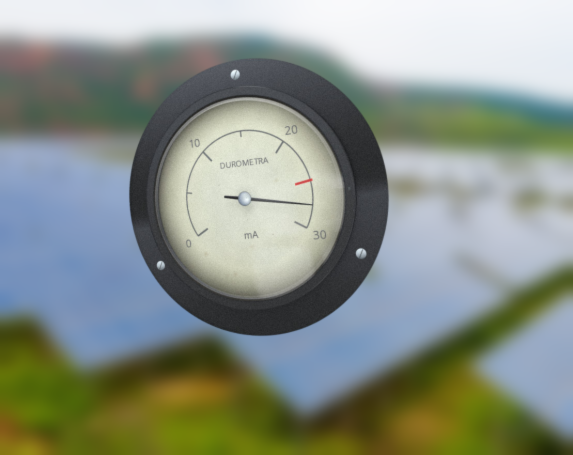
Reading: 27.5,mA
